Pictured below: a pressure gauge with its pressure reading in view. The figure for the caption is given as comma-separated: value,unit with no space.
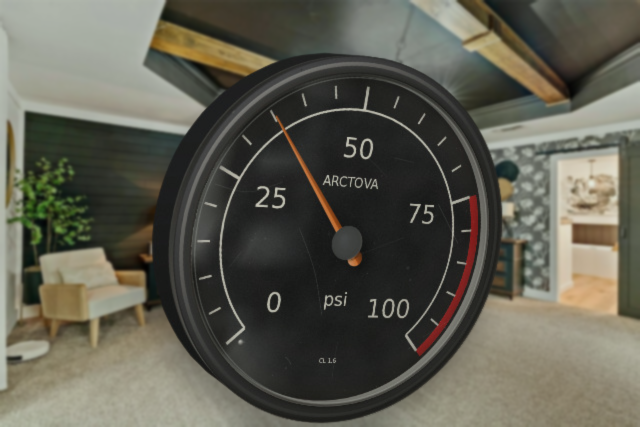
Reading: 35,psi
